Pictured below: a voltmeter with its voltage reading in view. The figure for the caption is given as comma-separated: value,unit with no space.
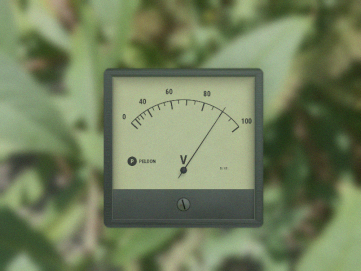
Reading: 90,V
